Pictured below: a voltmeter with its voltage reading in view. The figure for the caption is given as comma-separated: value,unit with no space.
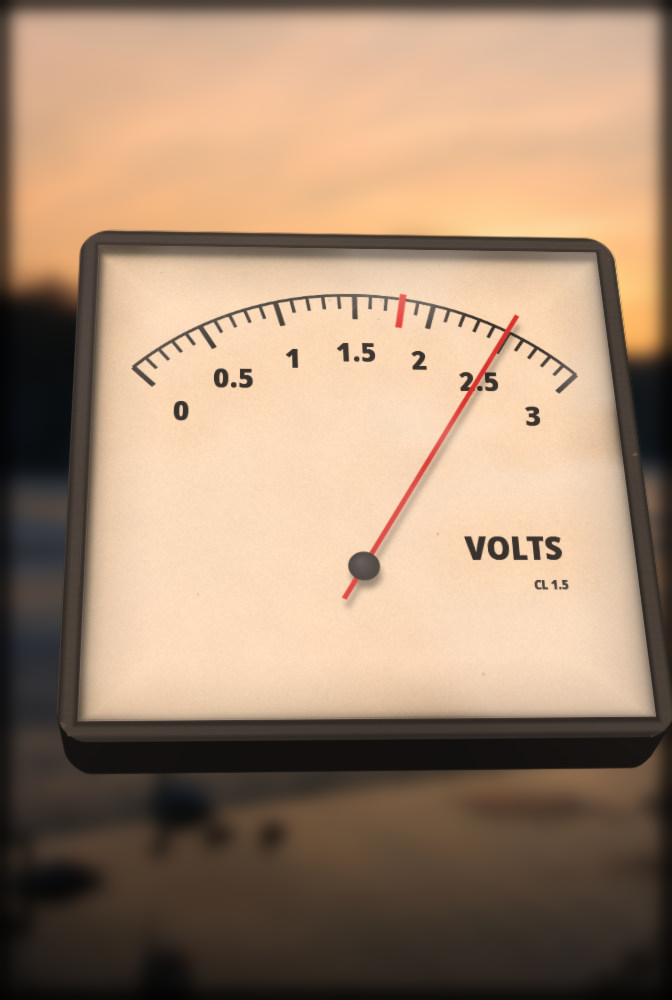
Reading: 2.5,V
